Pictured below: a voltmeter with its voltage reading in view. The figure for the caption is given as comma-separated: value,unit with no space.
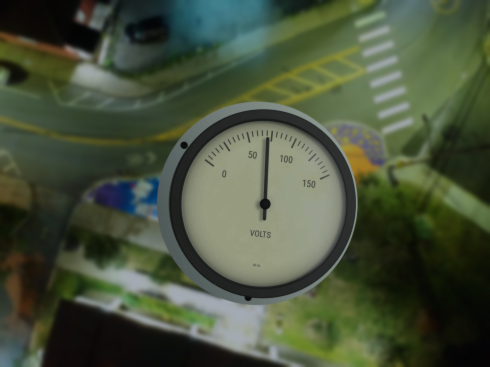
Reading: 70,V
